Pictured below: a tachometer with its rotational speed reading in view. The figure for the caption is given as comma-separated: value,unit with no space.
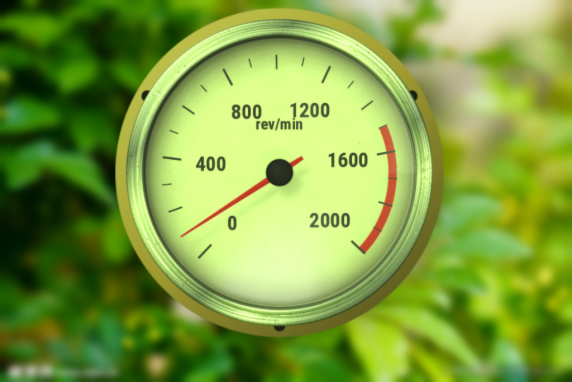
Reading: 100,rpm
